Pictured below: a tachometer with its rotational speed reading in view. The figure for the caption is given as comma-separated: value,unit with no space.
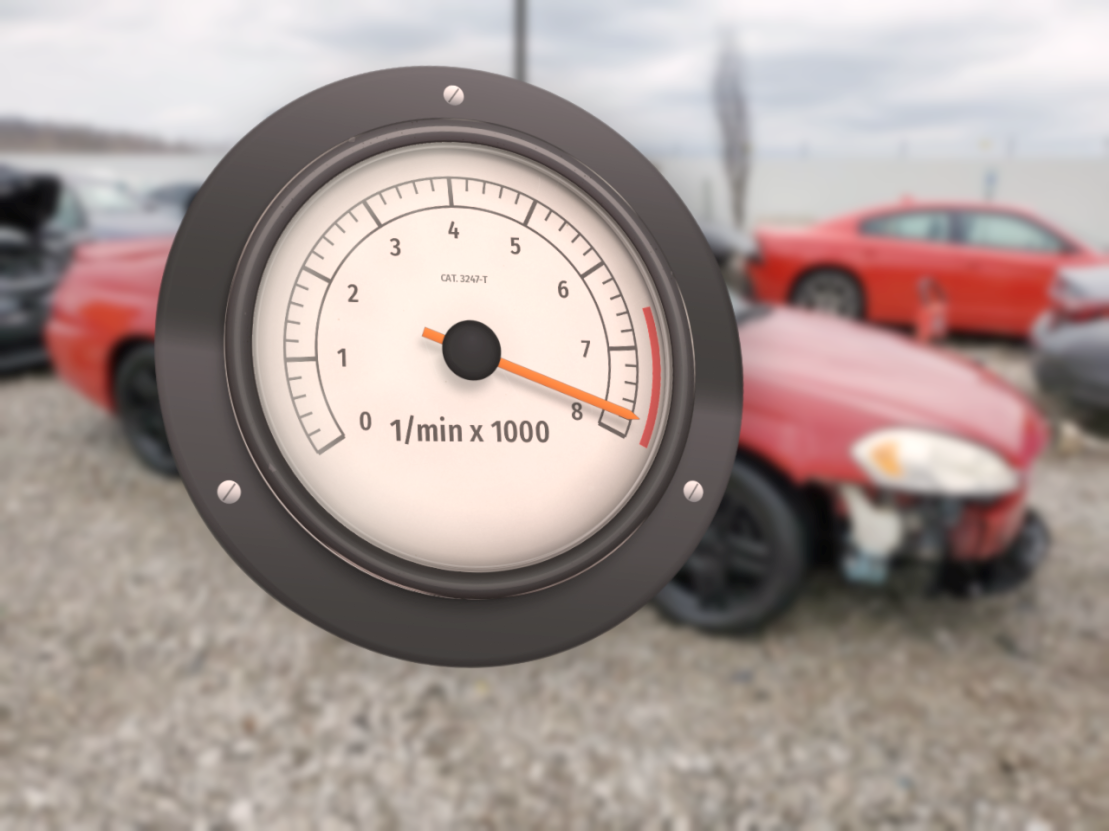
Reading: 7800,rpm
